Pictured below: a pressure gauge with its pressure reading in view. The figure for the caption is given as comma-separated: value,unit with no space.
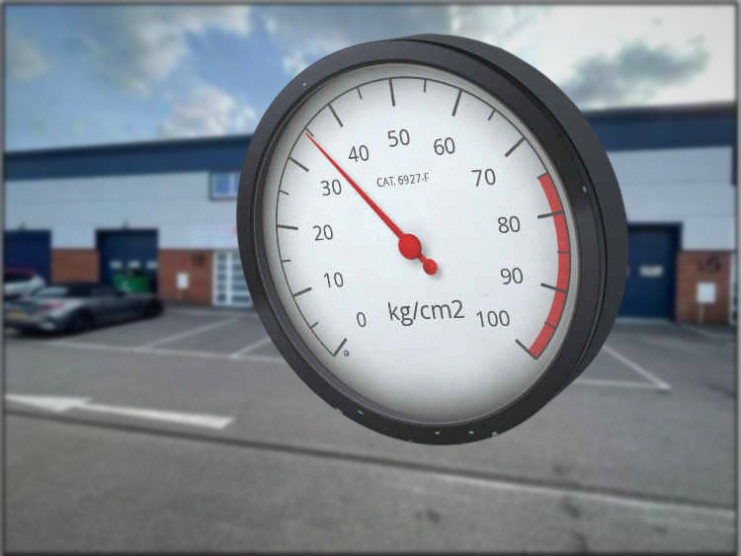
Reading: 35,kg/cm²
